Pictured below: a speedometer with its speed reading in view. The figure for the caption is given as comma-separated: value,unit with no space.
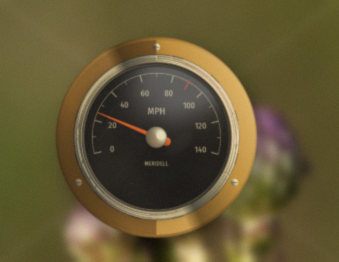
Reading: 25,mph
